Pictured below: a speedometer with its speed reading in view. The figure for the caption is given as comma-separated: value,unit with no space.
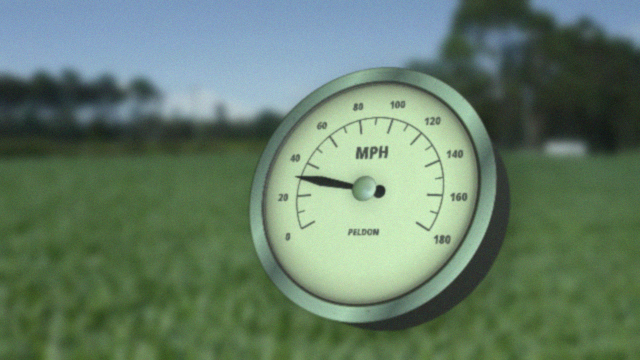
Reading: 30,mph
